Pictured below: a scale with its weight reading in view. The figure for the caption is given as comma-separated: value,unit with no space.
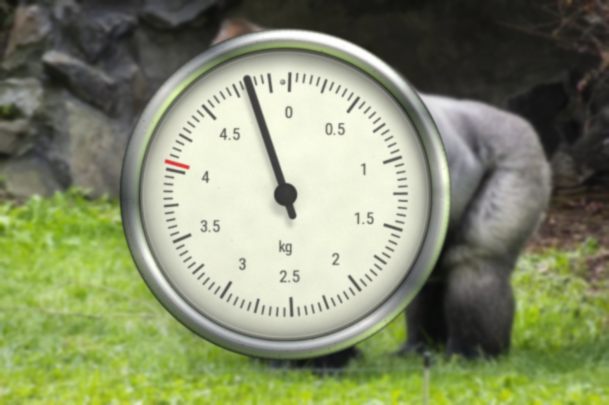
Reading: 4.85,kg
